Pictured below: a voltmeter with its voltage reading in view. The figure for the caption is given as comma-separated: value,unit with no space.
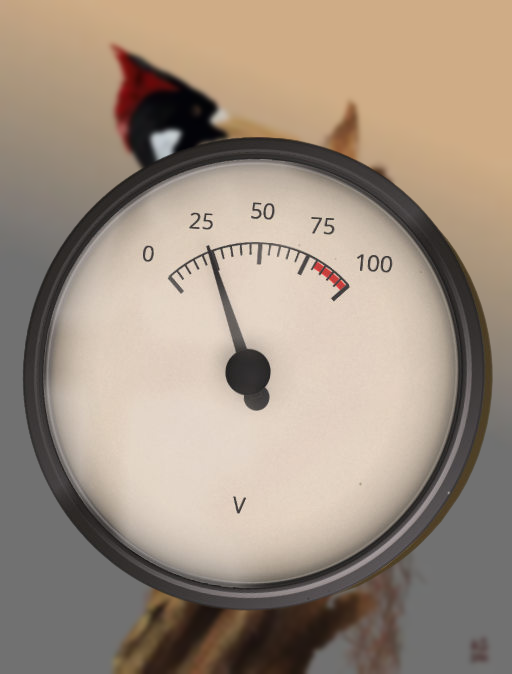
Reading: 25,V
